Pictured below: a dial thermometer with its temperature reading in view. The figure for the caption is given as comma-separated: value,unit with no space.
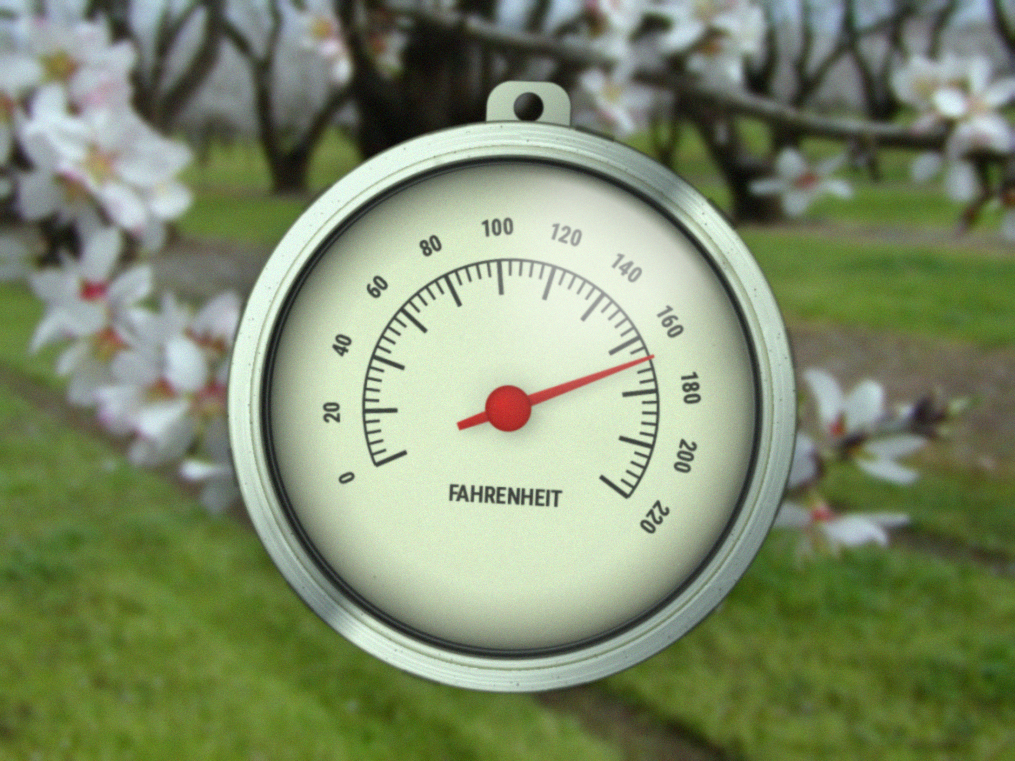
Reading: 168,°F
